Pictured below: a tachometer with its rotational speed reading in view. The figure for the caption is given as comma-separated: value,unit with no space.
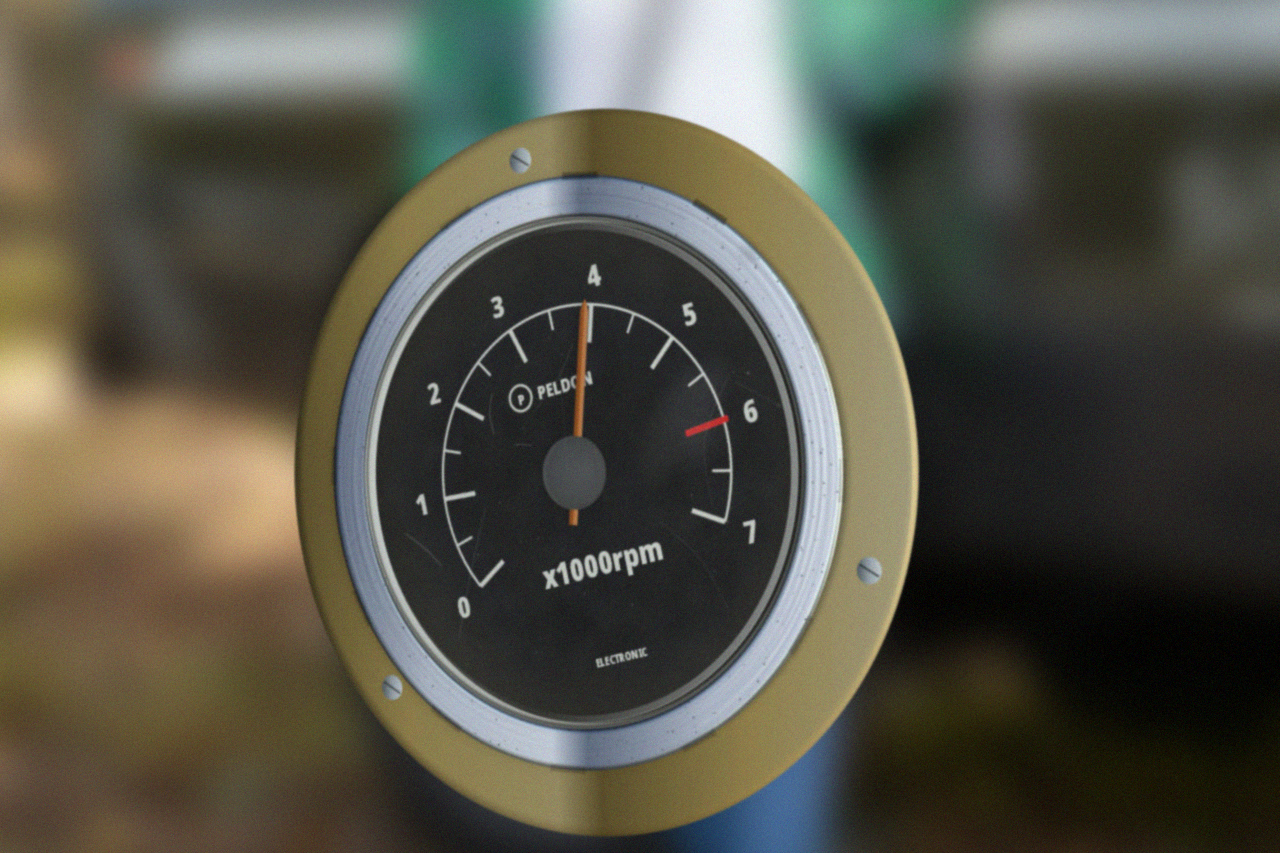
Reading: 4000,rpm
